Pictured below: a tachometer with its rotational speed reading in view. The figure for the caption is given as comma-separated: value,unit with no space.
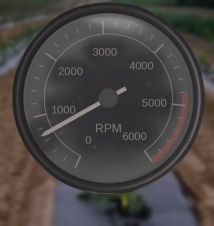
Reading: 700,rpm
